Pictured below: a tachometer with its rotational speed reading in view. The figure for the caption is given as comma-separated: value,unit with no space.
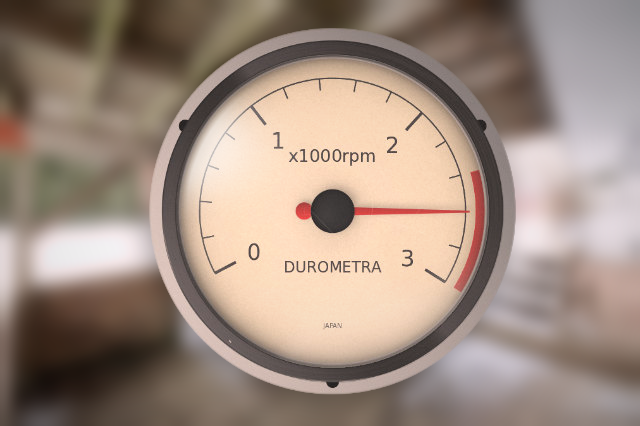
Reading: 2600,rpm
